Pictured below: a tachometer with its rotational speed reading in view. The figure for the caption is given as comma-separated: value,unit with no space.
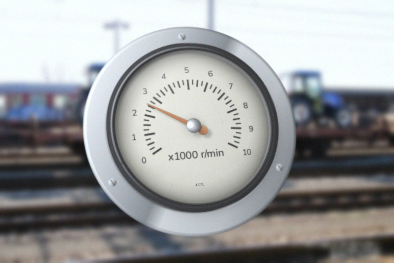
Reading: 2500,rpm
